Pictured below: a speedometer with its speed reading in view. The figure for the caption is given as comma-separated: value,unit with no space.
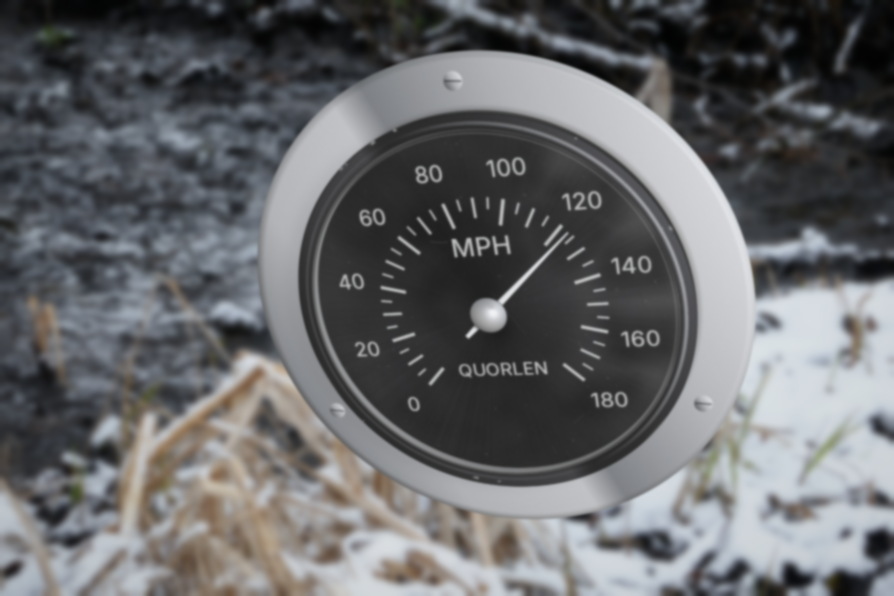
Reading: 122.5,mph
